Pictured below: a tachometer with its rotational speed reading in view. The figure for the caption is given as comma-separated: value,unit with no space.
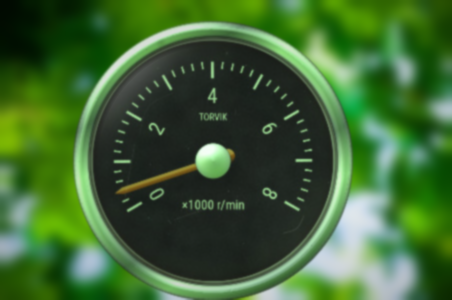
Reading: 400,rpm
